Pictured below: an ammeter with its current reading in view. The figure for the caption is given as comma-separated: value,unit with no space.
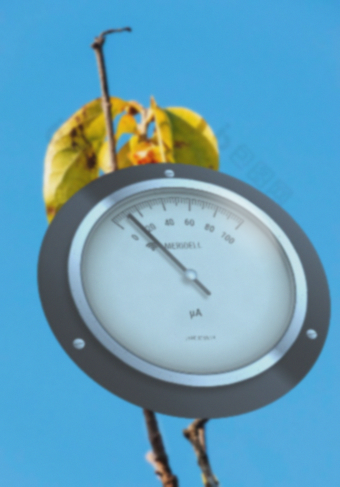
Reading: 10,µA
